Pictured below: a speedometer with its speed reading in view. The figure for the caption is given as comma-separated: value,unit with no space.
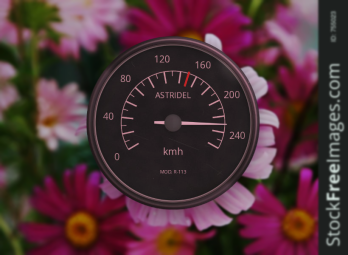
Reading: 230,km/h
